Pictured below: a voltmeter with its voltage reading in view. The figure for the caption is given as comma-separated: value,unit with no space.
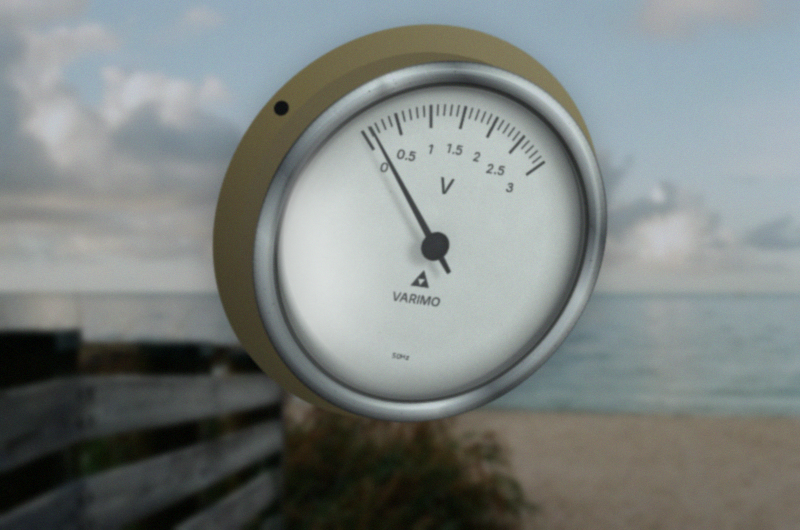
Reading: 0.1,V
